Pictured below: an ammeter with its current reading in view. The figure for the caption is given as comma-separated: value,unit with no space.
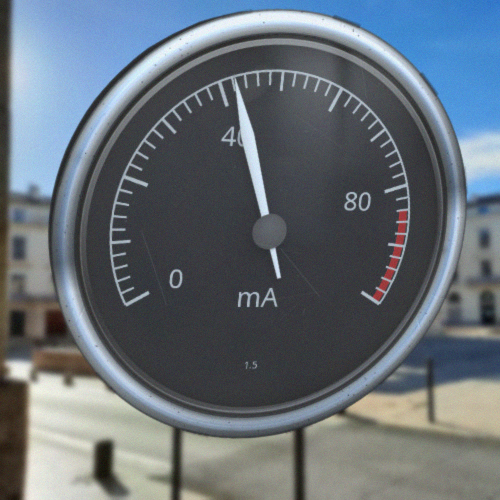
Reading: 42,mA
